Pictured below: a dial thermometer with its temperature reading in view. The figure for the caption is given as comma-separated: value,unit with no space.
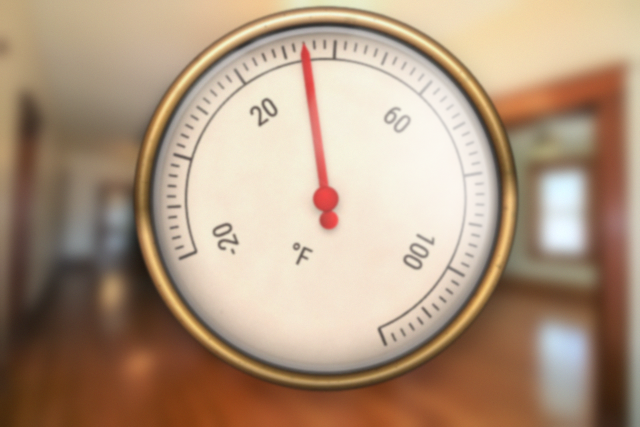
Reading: 34,°F
